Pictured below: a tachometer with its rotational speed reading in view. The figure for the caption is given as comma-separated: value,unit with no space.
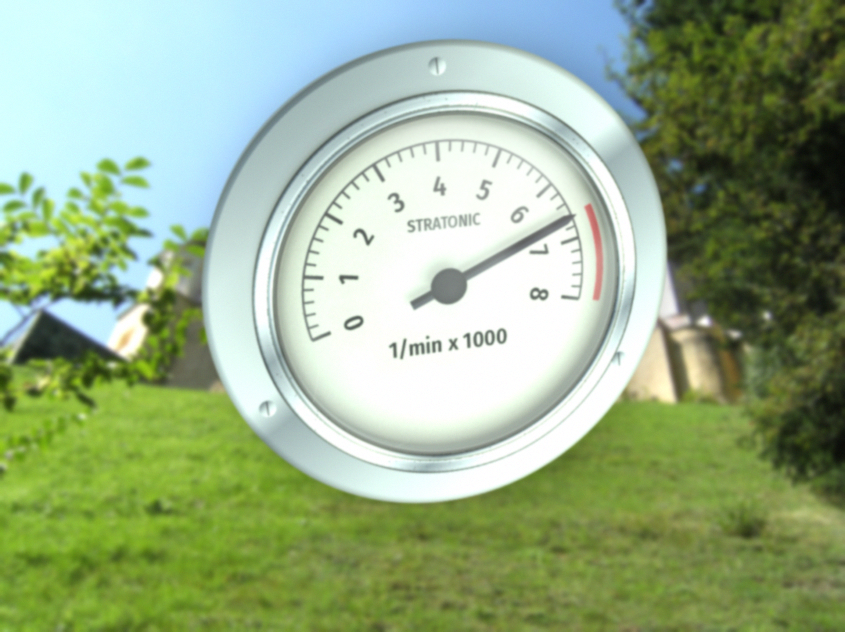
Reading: 6600,rpm
